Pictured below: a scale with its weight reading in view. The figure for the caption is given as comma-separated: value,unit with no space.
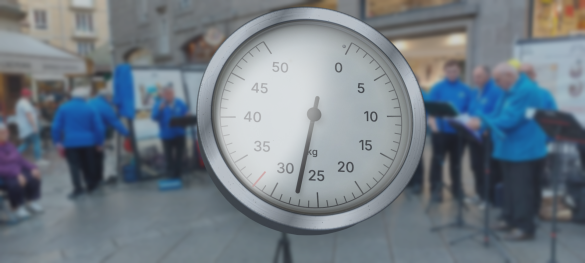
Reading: 27.5,kg
